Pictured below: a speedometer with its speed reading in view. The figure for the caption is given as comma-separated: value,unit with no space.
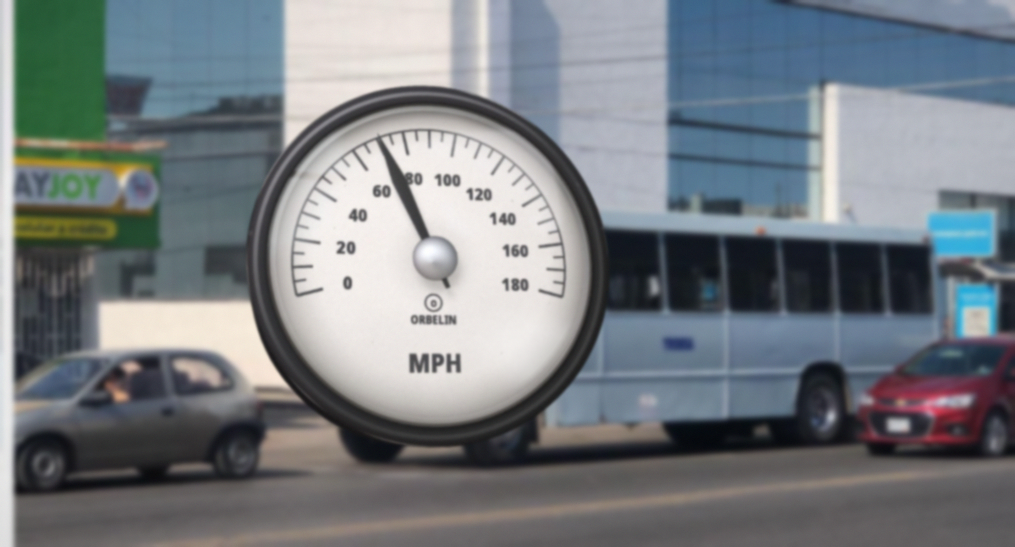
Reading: 70,mph
